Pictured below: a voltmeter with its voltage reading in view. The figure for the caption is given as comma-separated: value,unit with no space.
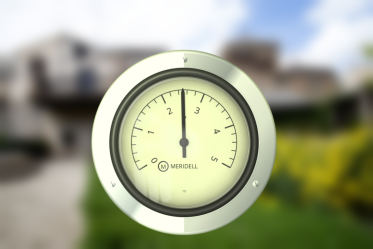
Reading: 2.5,V
